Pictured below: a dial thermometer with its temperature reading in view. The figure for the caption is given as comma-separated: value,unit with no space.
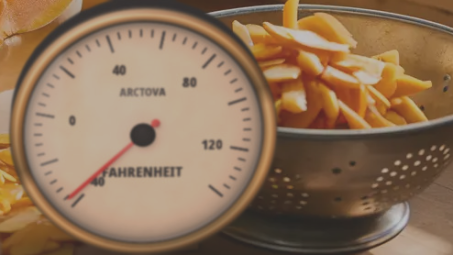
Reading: -36,°F
